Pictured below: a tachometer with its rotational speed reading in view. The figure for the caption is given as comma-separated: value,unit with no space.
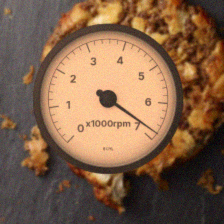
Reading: 6800,rpm
